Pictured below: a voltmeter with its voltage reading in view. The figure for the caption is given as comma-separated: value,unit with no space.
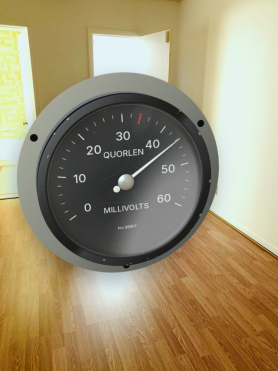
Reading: 44,mV
